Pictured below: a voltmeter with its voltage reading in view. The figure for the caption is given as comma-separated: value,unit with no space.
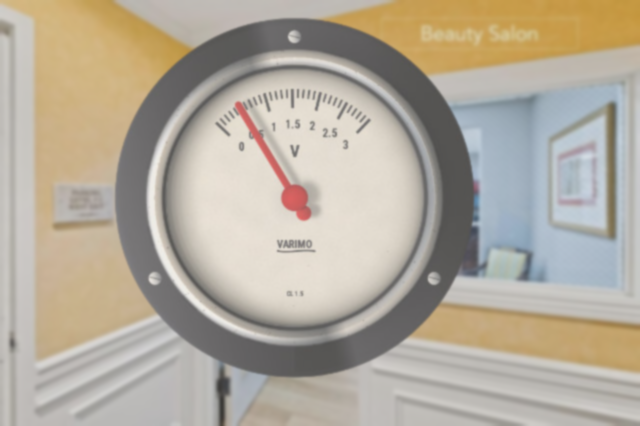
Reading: 0.5,V
